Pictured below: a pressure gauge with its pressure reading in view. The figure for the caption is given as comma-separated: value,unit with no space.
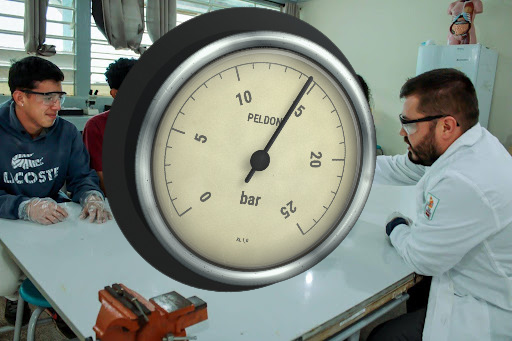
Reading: 14.5,bar
